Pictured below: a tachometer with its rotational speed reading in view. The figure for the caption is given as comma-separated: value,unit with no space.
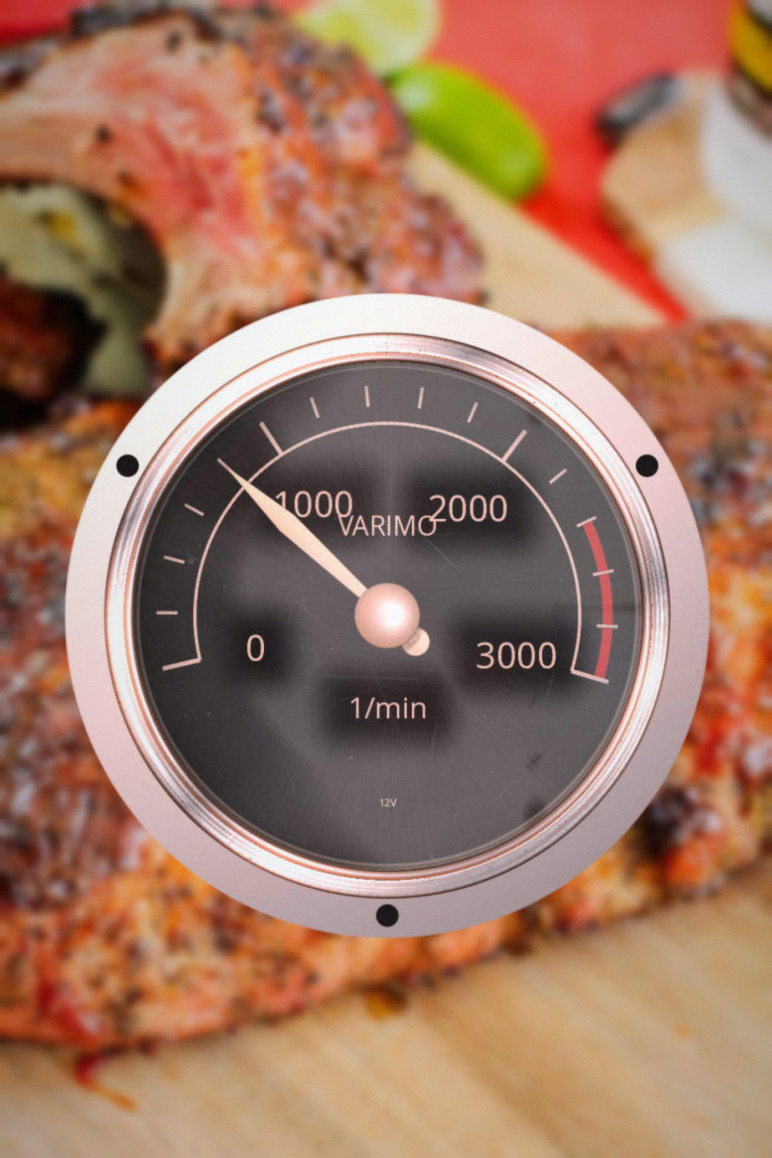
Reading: 800,rpm
